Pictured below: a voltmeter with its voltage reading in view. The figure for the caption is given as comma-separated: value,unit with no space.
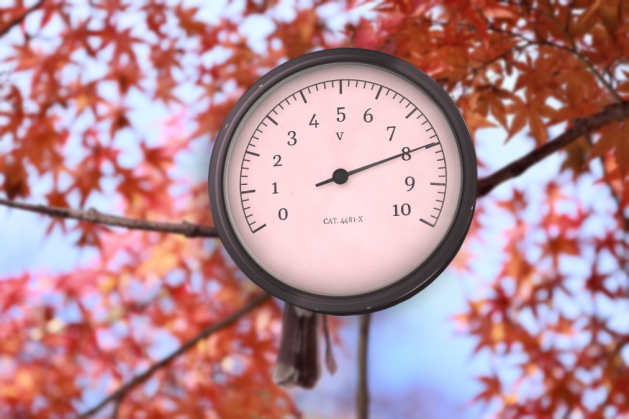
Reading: 8,V
